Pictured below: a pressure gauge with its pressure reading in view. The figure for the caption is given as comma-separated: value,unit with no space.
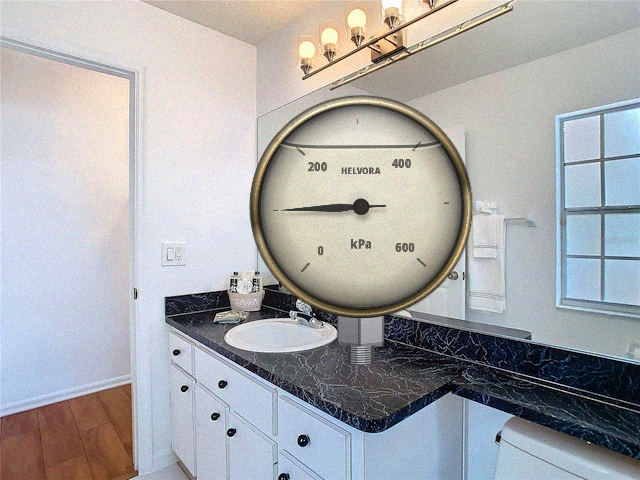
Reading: 100,kPa
